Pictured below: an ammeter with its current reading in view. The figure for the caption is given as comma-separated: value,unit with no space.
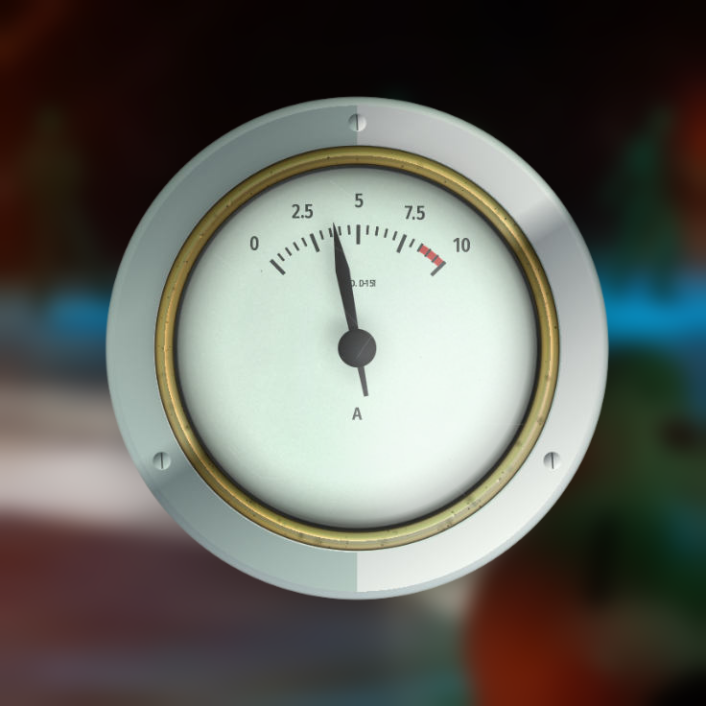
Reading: 3.75,A
